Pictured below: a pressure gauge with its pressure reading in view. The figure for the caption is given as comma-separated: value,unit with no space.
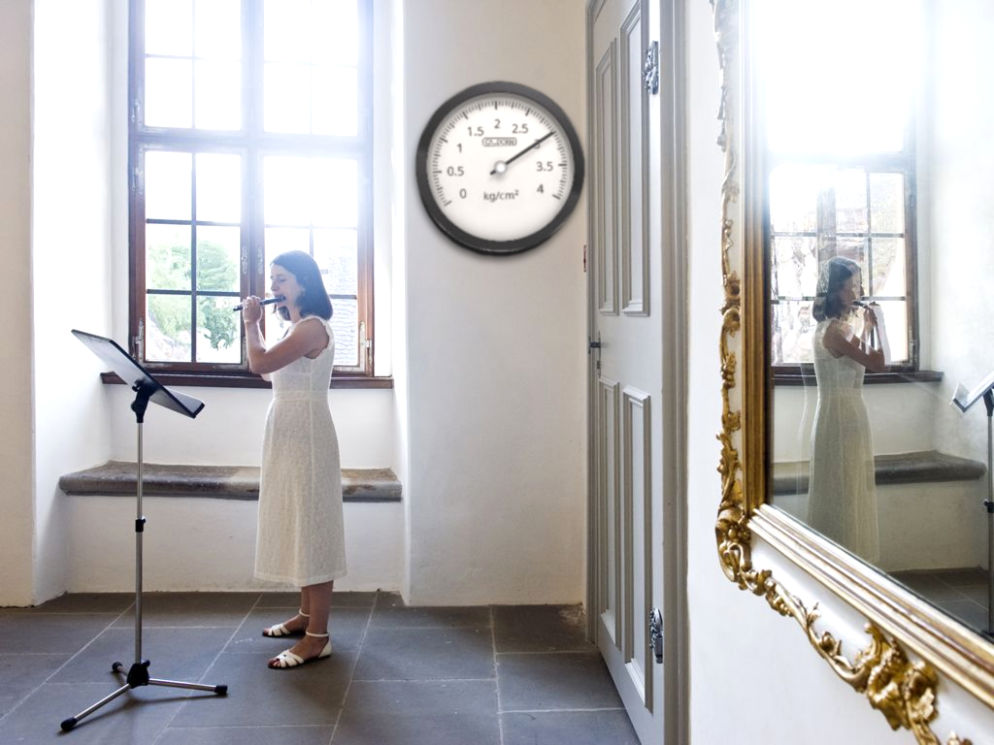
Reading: 3,kg/cm²
